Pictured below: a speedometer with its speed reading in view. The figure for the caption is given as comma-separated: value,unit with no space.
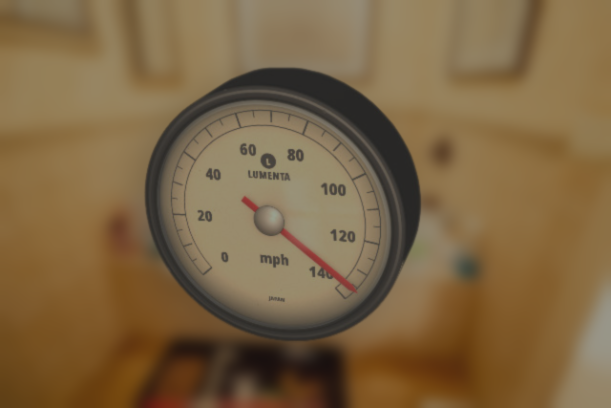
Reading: 135,mph
